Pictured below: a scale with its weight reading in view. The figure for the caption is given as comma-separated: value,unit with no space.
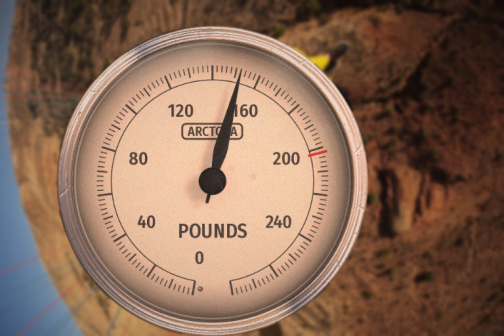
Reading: 152,lb
